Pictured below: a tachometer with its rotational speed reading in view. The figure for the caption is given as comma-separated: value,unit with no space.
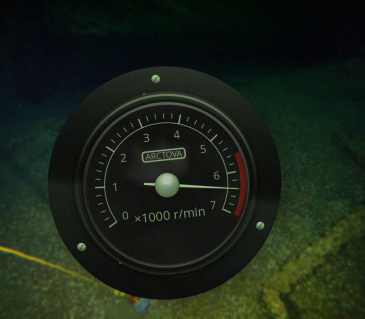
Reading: 6400,rpm
